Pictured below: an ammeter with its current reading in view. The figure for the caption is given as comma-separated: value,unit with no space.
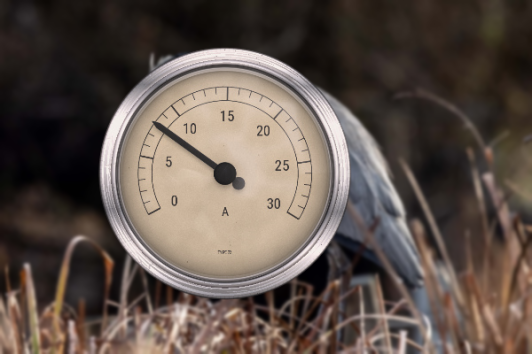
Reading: 8,A
